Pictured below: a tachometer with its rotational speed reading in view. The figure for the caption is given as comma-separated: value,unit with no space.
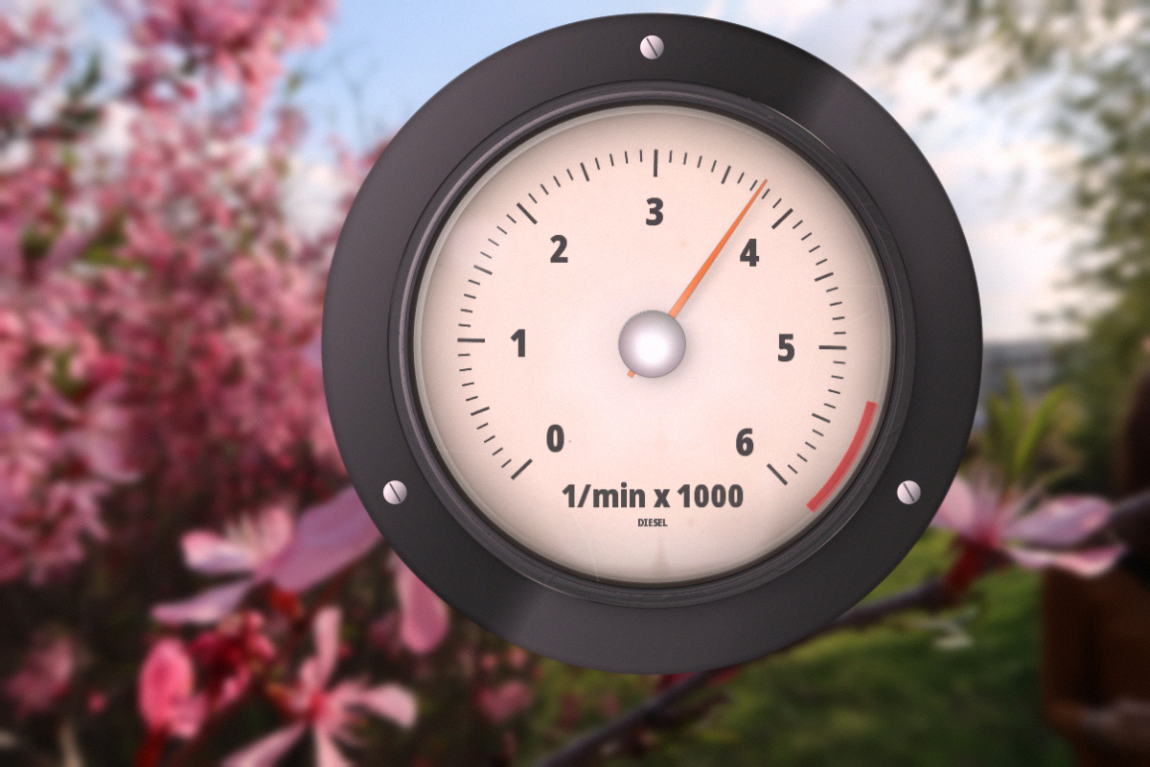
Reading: 3750,rpm
